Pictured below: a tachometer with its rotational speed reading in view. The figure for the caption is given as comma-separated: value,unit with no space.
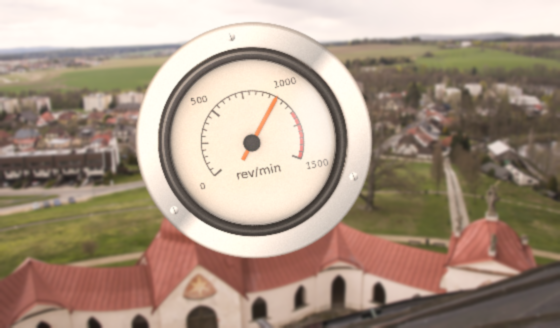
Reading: 1000,rpm
